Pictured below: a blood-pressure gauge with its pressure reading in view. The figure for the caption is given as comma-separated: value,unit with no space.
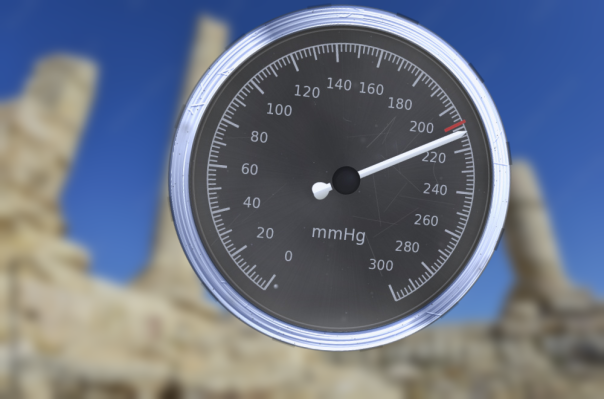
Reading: 212,mmHg
